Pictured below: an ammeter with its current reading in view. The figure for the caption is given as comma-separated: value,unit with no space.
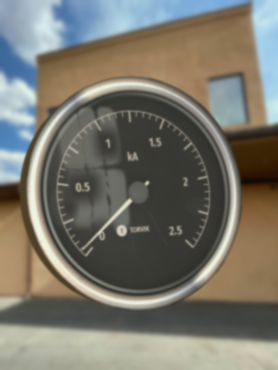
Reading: 0.05,kA
